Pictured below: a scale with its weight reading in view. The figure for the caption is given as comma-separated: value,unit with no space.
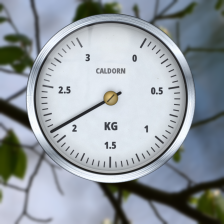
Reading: 2.1,kg
